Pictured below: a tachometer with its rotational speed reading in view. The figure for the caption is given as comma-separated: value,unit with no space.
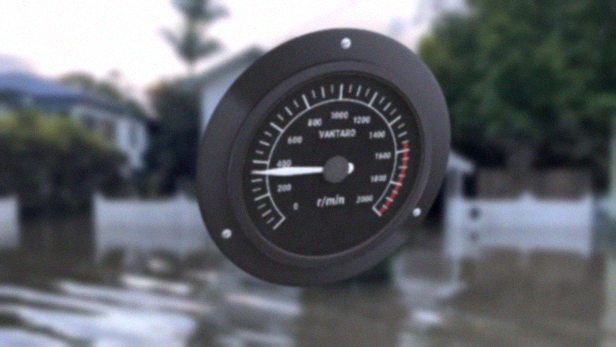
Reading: 350,rpm
